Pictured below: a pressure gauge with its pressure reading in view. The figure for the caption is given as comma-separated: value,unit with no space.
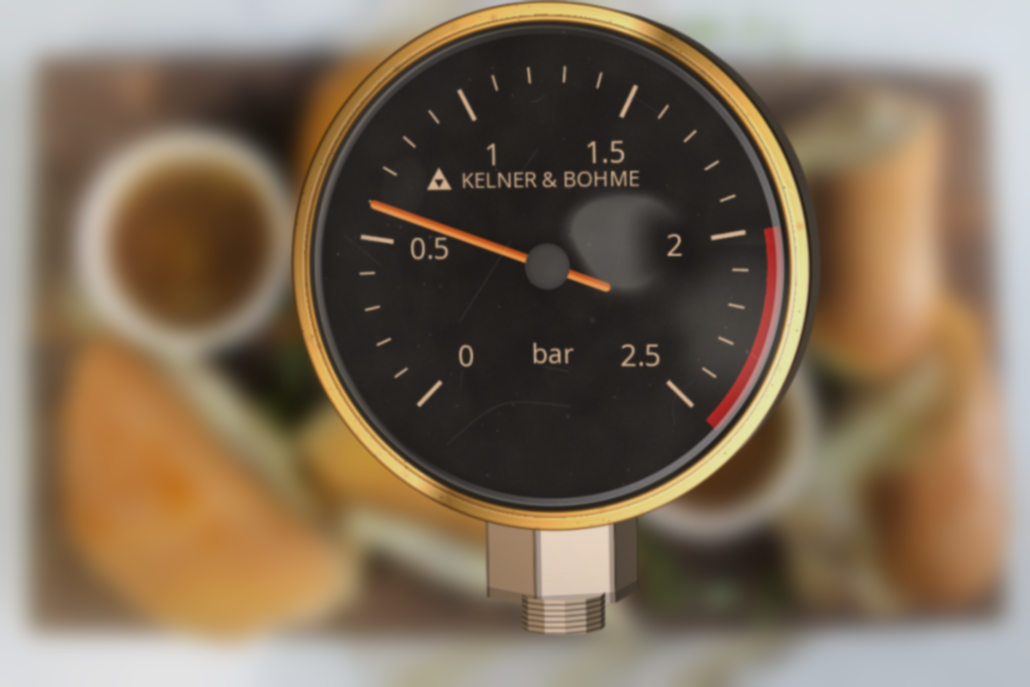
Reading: 0.6,bar
